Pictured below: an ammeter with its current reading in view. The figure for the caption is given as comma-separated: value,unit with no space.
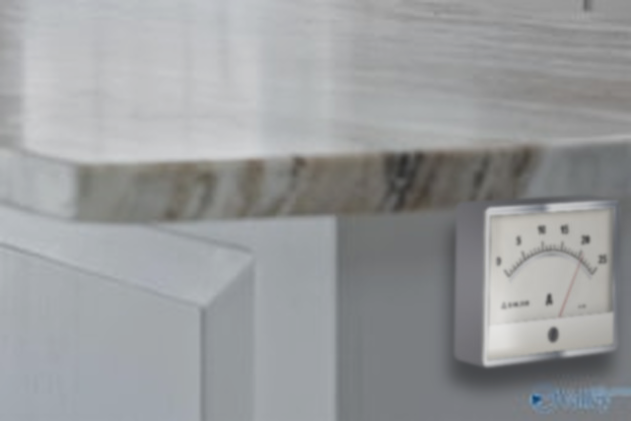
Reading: 20,A
